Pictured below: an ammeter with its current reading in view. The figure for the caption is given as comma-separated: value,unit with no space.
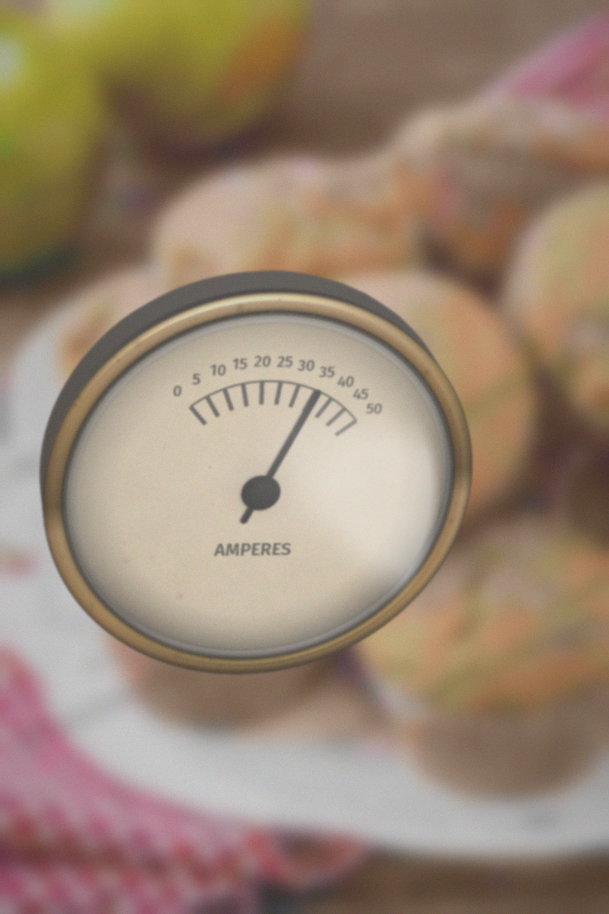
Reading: 35,A
